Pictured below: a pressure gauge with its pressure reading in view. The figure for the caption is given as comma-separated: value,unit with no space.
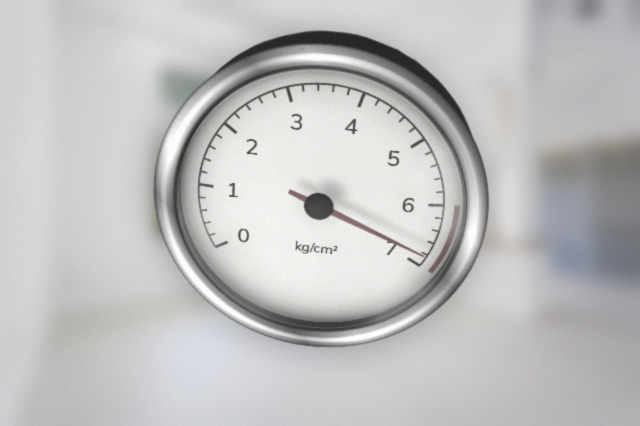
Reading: 6.8,kg/cm²
